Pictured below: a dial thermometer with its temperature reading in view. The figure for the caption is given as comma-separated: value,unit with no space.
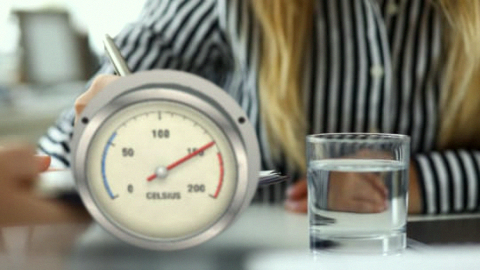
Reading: 150,°C
